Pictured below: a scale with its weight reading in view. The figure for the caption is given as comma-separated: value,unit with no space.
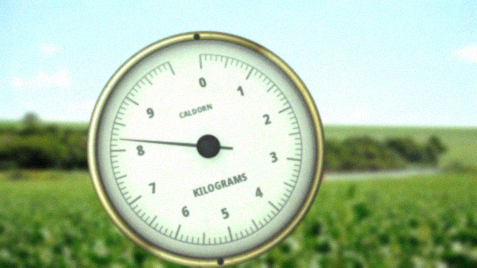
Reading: 8.2,kg
